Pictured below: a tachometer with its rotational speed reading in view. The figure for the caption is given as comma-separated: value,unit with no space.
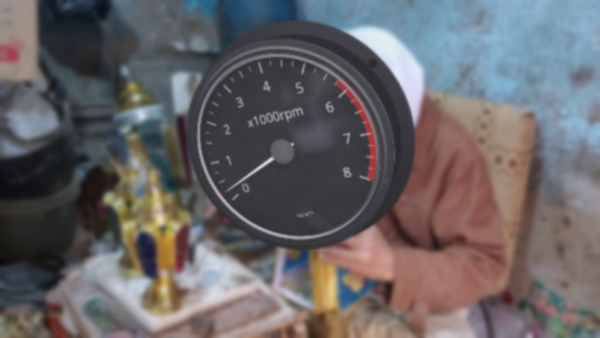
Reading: 250,rpm
